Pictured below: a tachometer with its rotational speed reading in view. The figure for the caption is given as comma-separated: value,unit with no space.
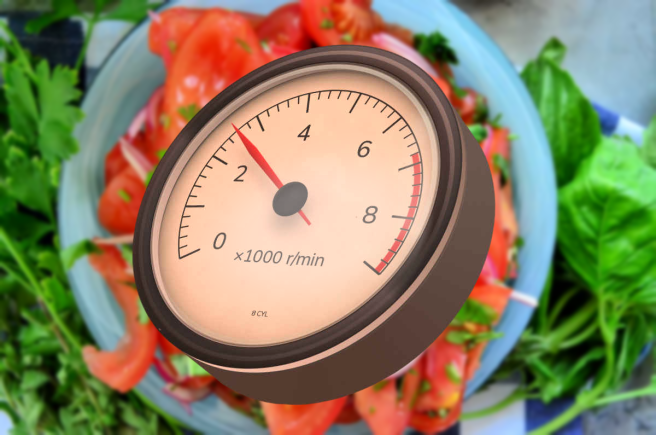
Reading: 2600,rpm
